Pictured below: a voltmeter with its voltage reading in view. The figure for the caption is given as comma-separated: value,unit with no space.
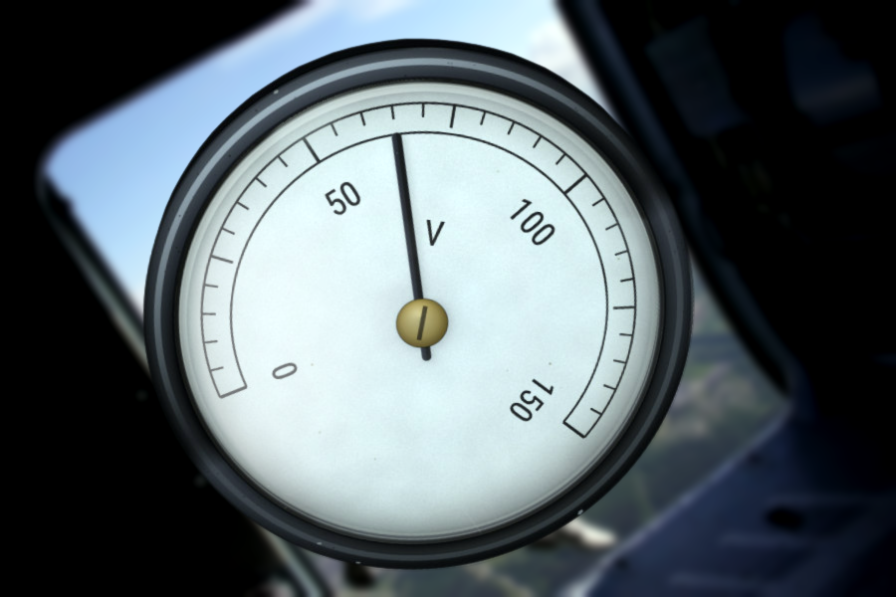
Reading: 65,V
